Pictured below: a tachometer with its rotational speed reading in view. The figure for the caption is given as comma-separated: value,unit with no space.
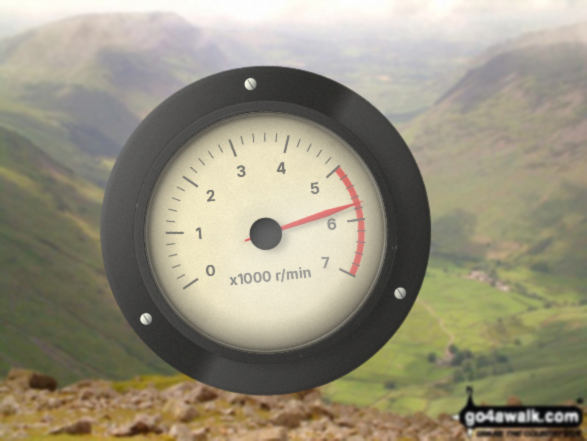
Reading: 5700,rpm
